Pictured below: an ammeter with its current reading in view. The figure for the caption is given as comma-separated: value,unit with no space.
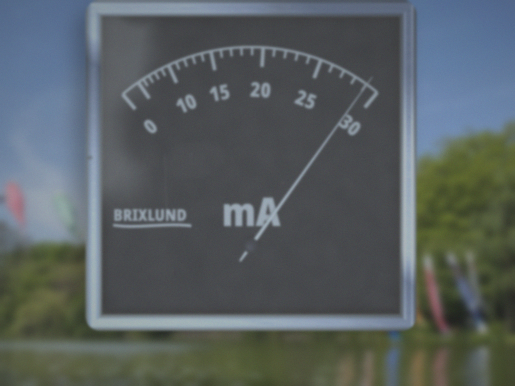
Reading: 29,mA
